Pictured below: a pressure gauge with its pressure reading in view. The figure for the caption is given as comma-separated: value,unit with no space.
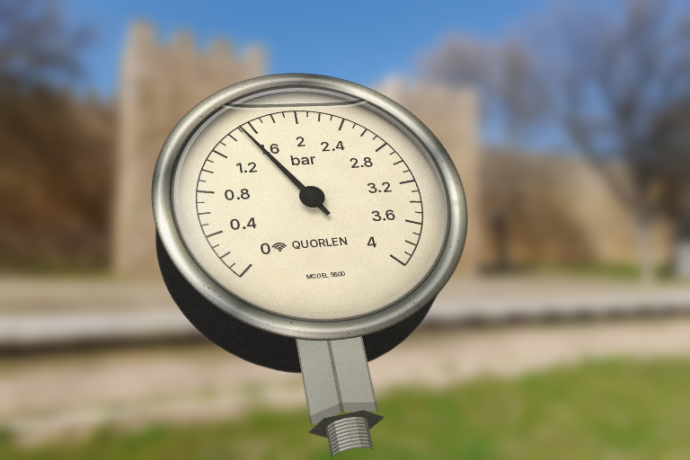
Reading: 1.5,bar
